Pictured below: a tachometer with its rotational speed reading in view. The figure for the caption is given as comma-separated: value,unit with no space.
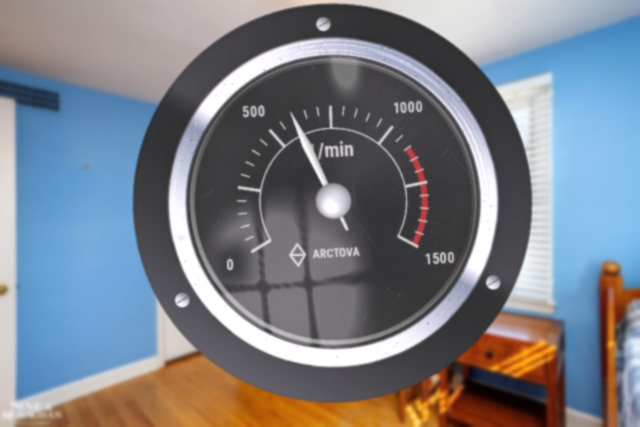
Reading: 600,rpm
